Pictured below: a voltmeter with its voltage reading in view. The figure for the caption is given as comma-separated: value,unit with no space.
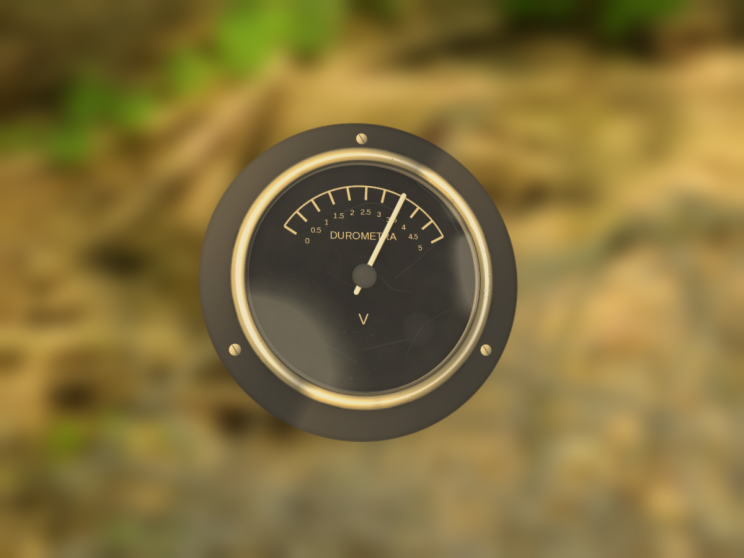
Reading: 3.5,V
